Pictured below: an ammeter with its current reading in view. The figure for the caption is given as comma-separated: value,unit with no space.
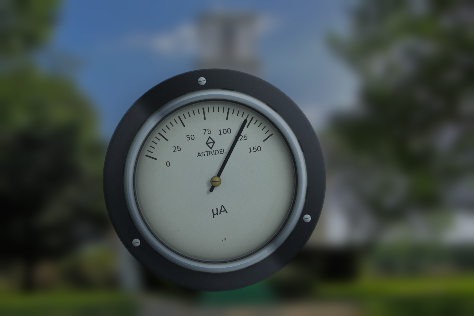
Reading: 120,µA
